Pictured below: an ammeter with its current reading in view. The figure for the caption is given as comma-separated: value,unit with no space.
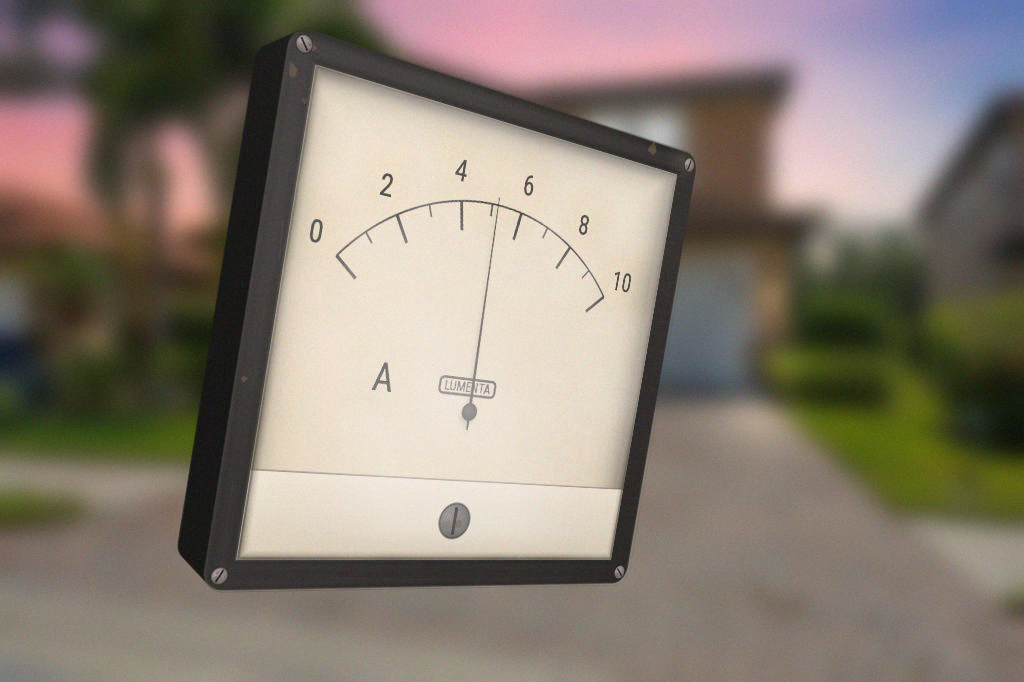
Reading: 5,A
